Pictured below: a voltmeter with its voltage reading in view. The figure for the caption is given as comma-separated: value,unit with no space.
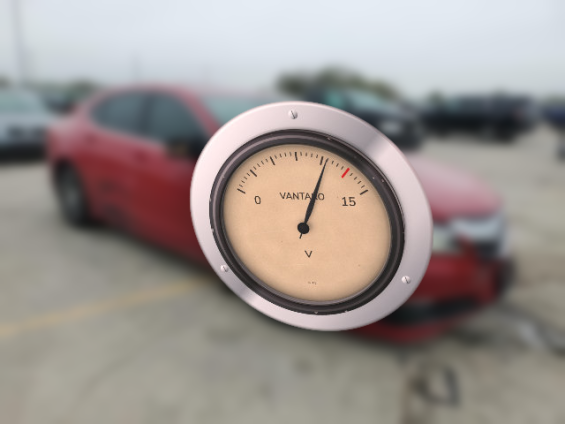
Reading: 10.5,V
